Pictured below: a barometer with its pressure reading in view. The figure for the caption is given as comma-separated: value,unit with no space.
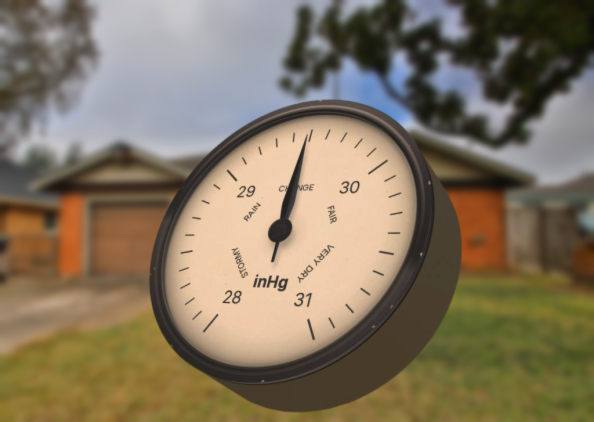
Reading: 29.5,inHg
